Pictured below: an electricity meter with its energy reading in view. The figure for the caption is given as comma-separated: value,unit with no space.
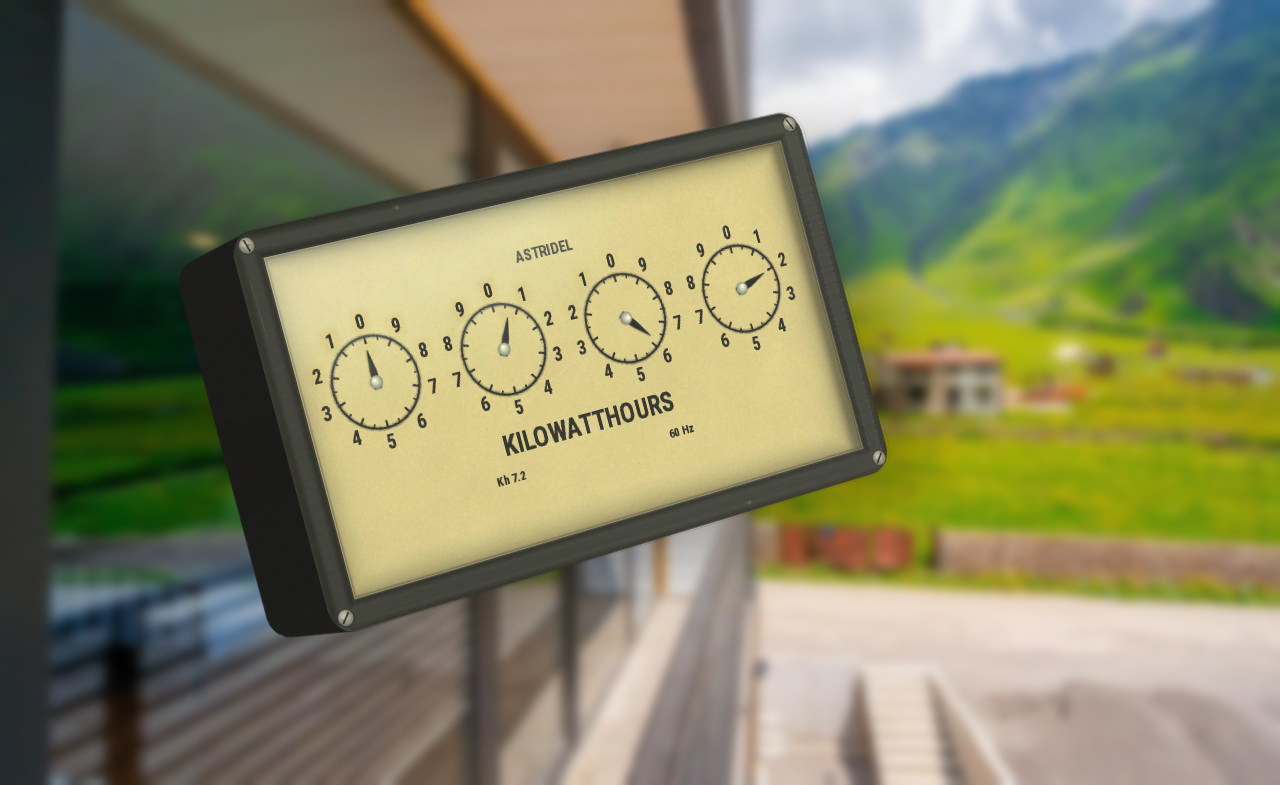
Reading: 62,kWh
